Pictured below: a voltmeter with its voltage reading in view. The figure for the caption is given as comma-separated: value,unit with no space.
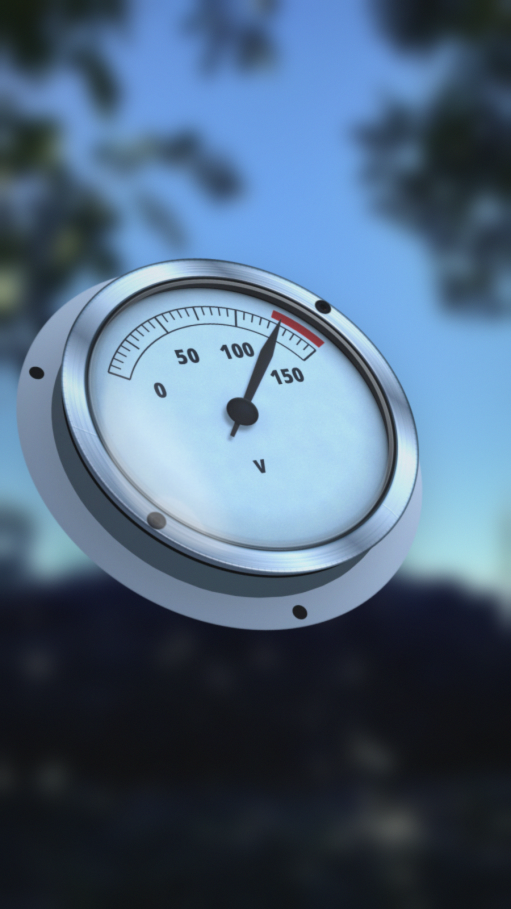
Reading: 125,V
